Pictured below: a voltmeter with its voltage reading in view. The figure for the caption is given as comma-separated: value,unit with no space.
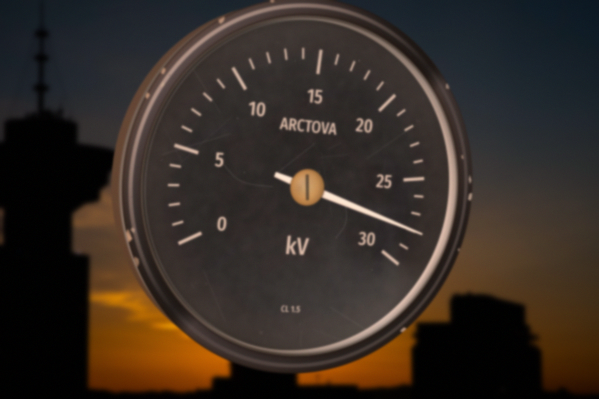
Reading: 28,kV
